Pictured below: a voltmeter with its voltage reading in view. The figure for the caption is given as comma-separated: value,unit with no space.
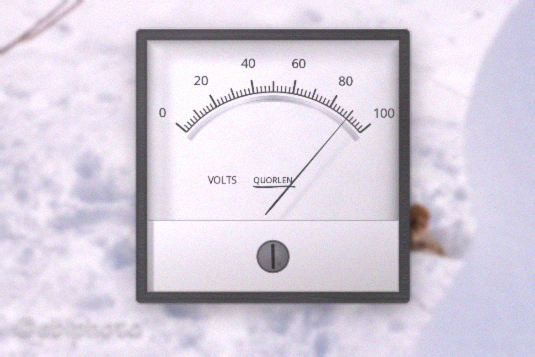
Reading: 90,V
